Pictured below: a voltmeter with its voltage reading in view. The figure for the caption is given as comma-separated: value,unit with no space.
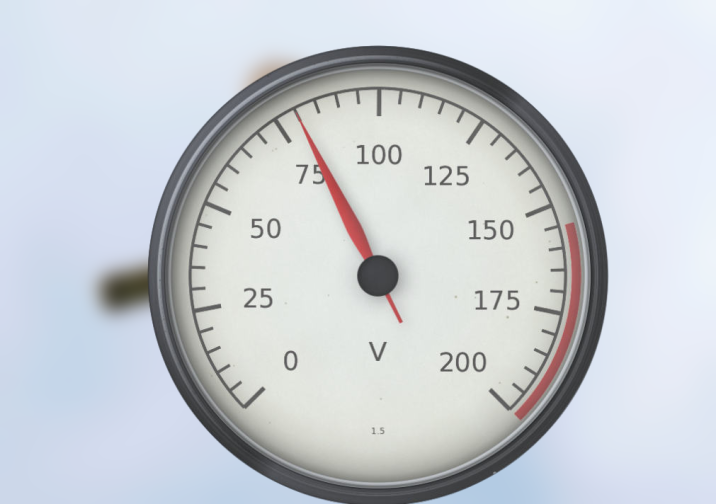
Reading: 80,V
